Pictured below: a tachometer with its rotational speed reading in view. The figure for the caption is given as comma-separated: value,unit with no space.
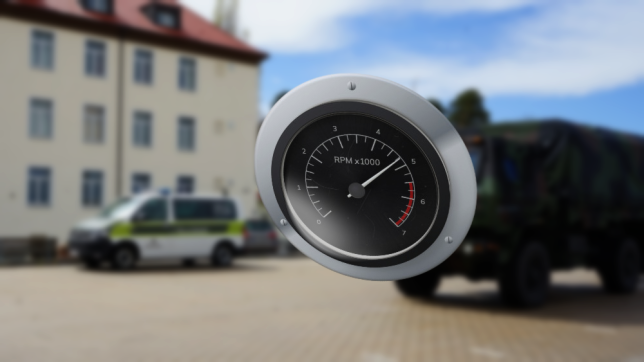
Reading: 4750,rpm
